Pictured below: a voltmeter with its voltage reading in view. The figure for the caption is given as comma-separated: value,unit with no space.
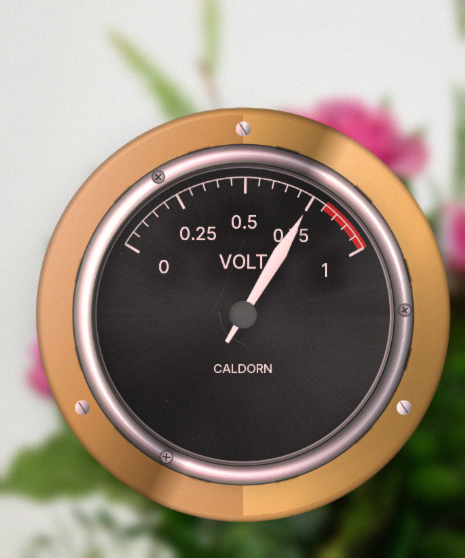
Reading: 0.75,V
